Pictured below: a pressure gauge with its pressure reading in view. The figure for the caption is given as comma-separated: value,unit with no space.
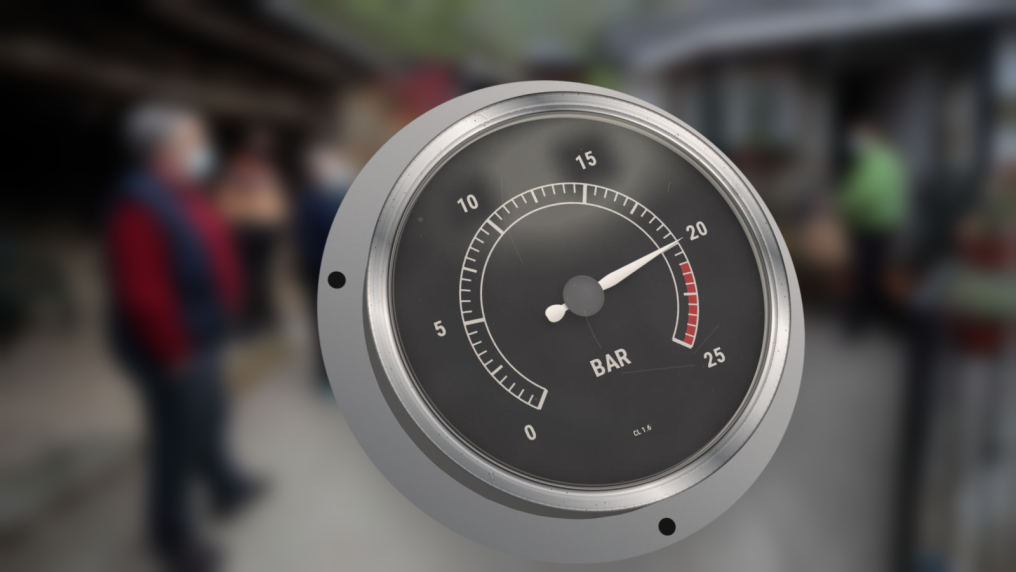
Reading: 20,bar
